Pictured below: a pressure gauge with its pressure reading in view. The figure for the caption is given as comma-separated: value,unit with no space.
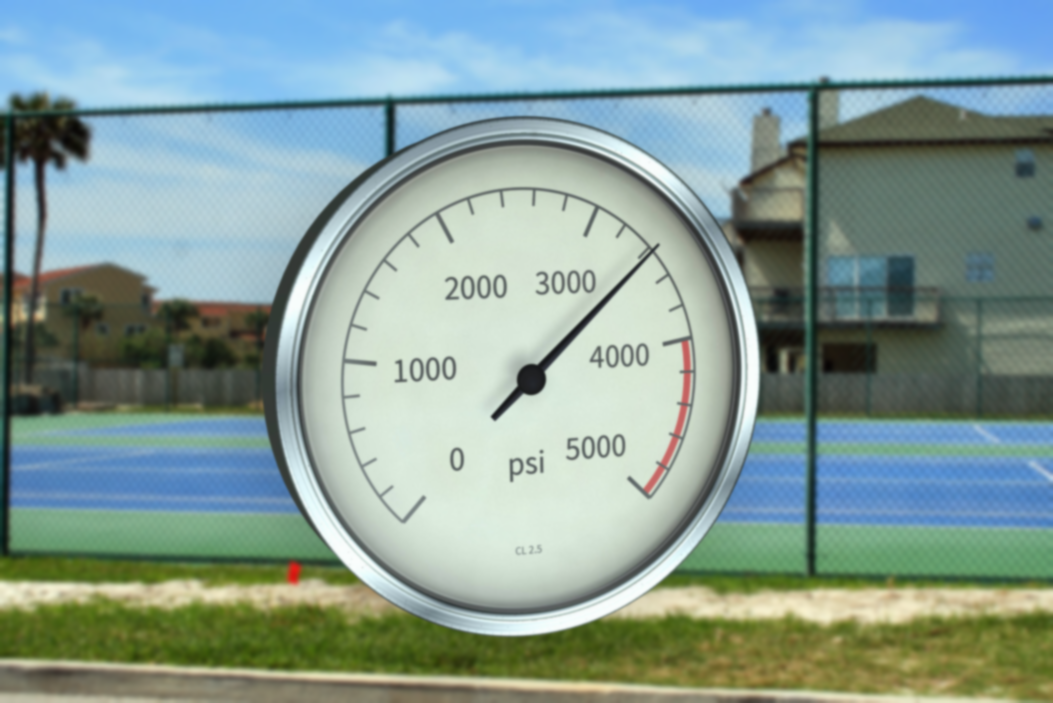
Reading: 3400,psi
